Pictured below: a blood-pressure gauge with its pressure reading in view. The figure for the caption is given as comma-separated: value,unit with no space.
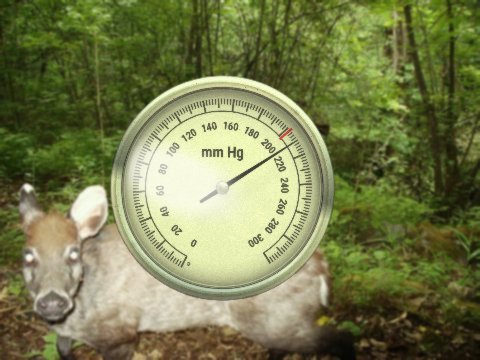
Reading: 210,mmHg
